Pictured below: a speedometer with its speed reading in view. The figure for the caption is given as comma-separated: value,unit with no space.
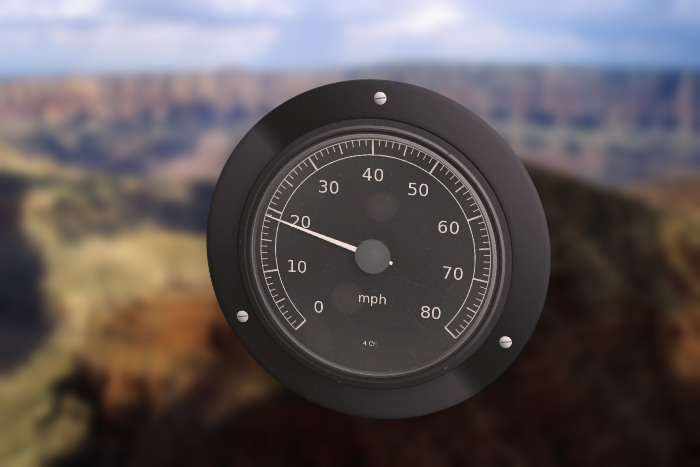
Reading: 19,mph
